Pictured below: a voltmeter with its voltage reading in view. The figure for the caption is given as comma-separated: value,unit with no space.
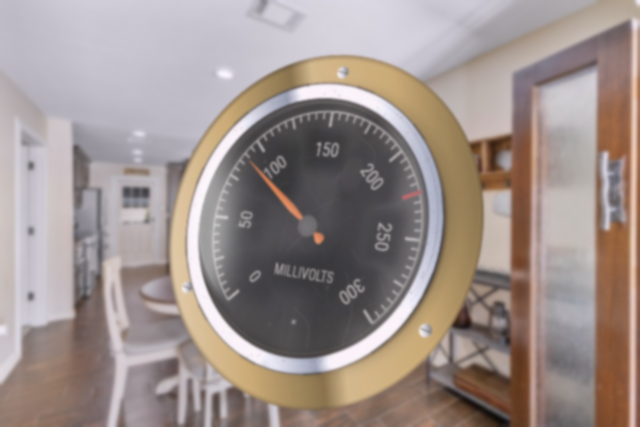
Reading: 90,mV
